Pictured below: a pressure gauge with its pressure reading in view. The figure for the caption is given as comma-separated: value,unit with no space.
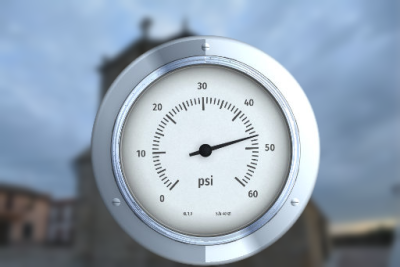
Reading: 47,psi
